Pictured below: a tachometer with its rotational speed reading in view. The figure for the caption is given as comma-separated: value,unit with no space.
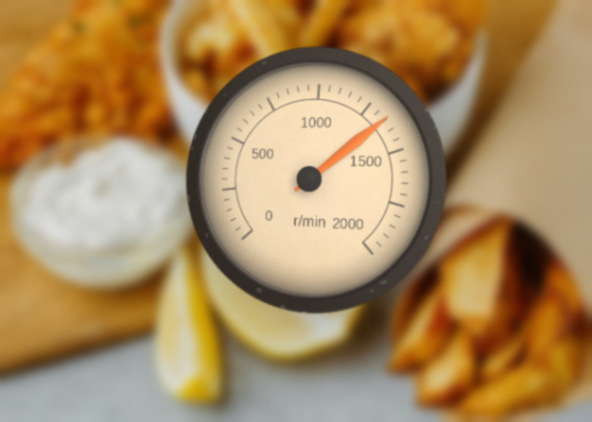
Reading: 1350,rpm
